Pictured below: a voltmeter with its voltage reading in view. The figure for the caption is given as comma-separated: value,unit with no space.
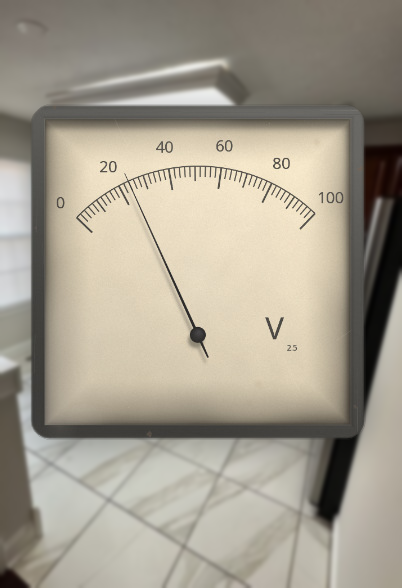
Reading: 24,V
